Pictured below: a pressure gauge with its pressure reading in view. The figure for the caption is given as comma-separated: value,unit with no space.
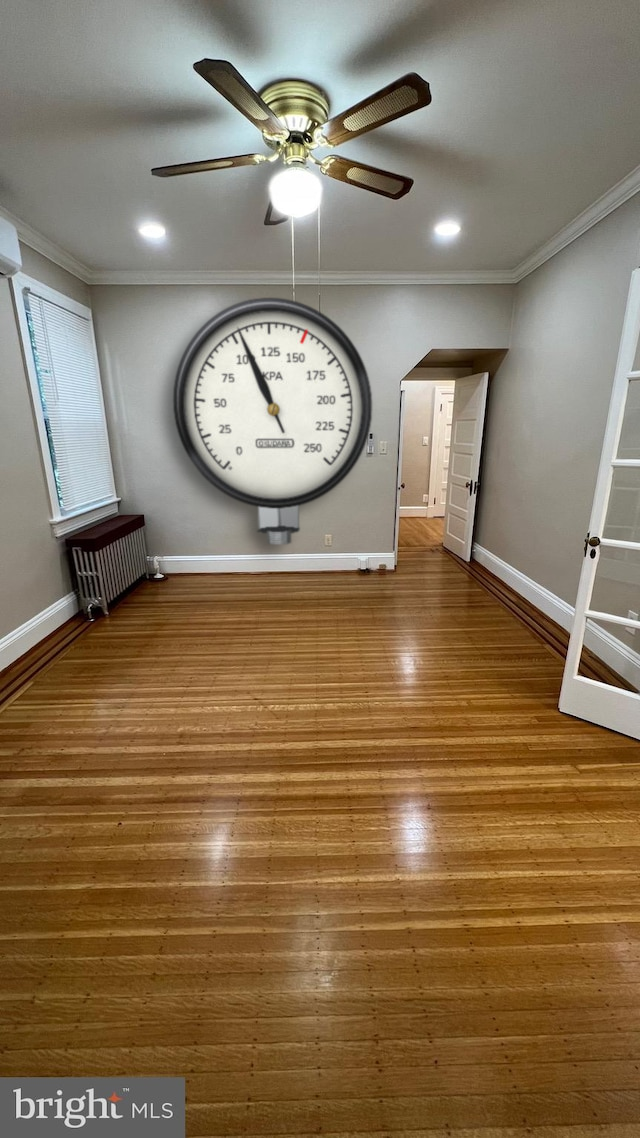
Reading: 105,kPa
